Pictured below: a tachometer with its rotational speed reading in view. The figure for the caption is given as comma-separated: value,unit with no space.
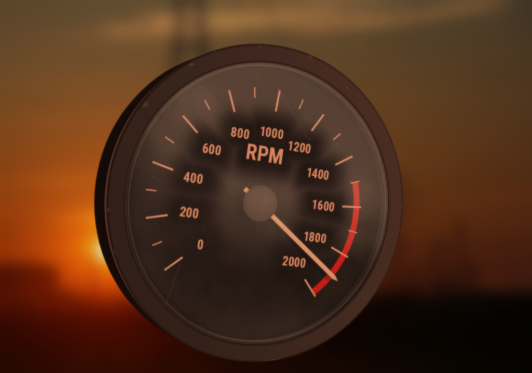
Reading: 1900,rpm
